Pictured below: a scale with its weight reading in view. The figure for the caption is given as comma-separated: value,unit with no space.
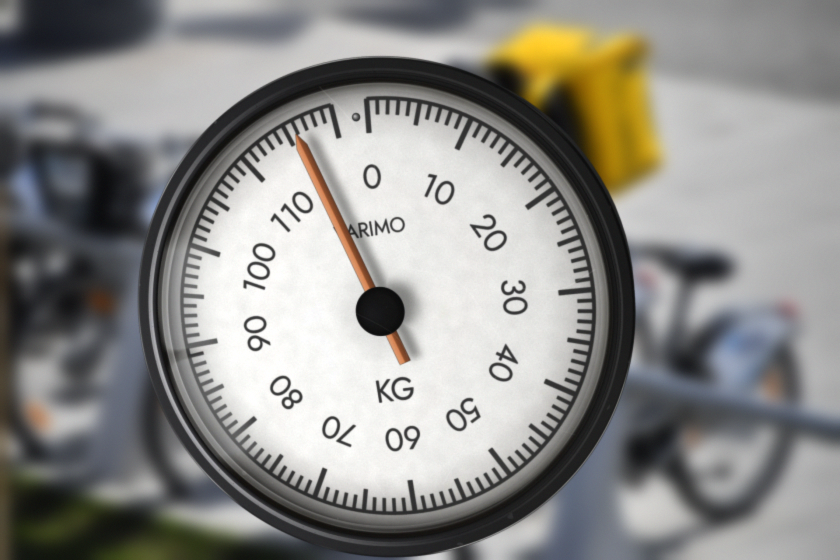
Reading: 116,kg
